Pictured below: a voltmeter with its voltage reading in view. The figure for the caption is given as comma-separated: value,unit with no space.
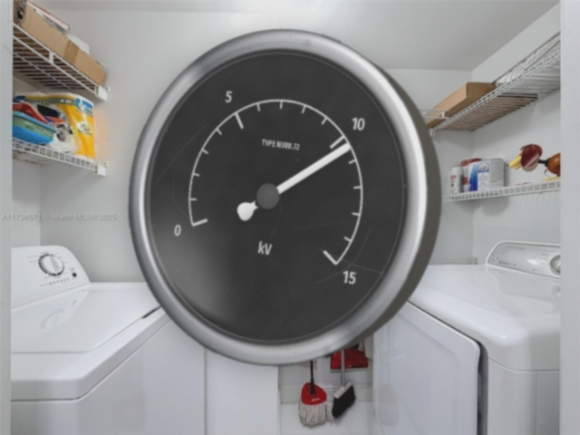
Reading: 10.5,kV
